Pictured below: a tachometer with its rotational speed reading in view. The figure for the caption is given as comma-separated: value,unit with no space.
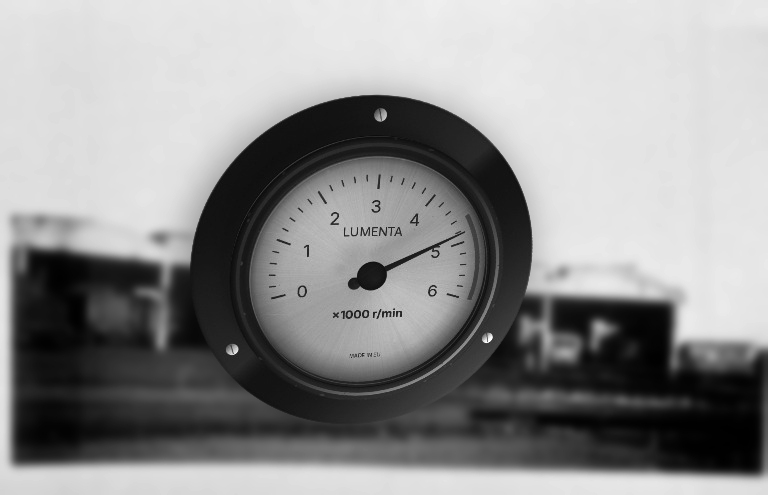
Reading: 4800,rpm
